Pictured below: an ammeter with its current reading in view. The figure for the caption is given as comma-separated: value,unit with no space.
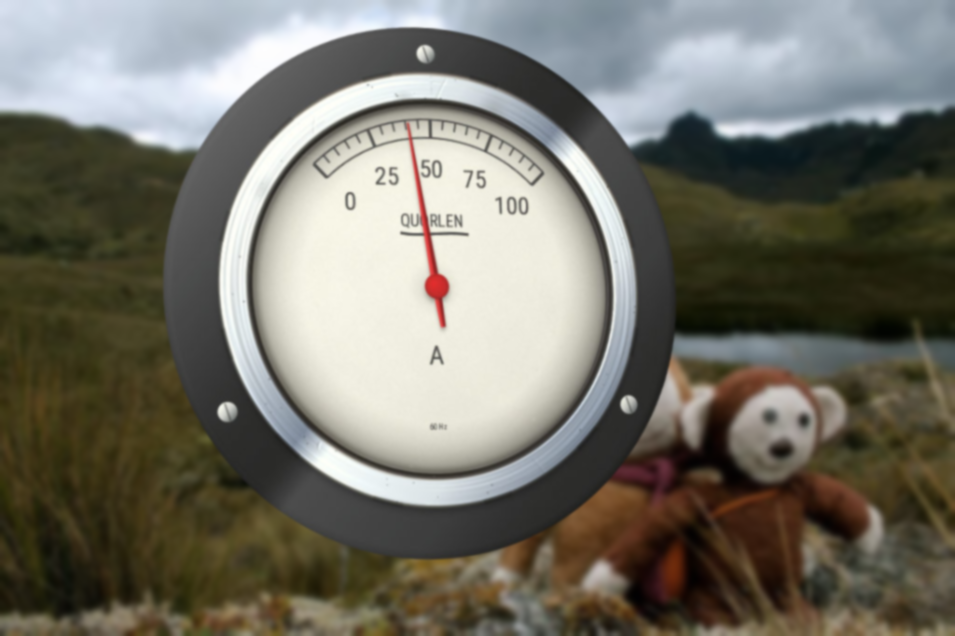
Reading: 40,A
